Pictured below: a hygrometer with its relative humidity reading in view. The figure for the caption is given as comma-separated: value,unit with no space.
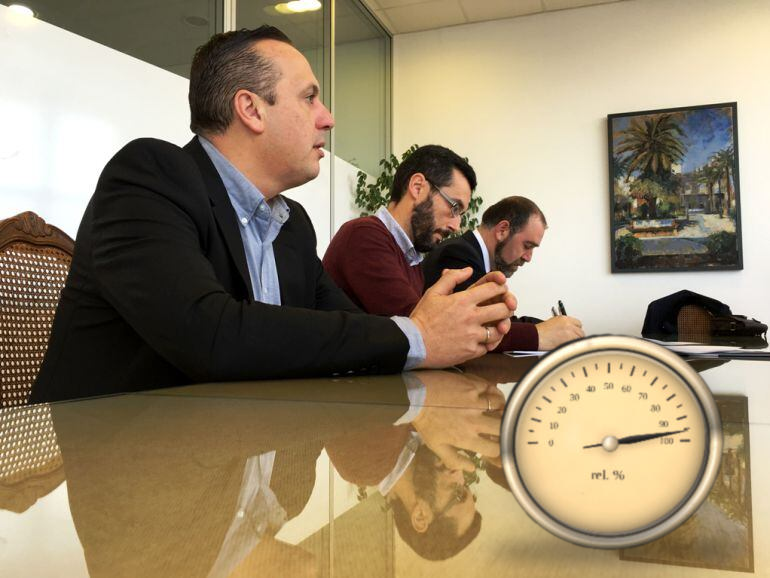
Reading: 95,%
